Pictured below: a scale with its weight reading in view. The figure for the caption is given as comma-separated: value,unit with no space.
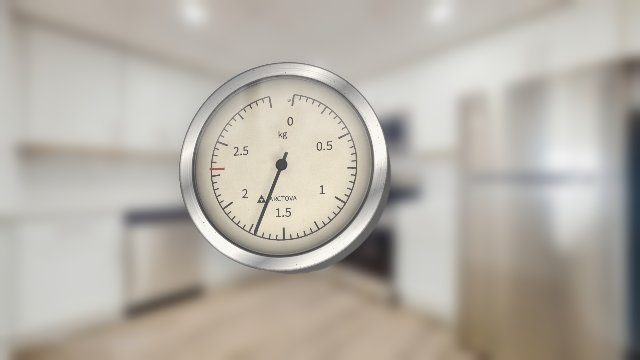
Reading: 1.7,kg
